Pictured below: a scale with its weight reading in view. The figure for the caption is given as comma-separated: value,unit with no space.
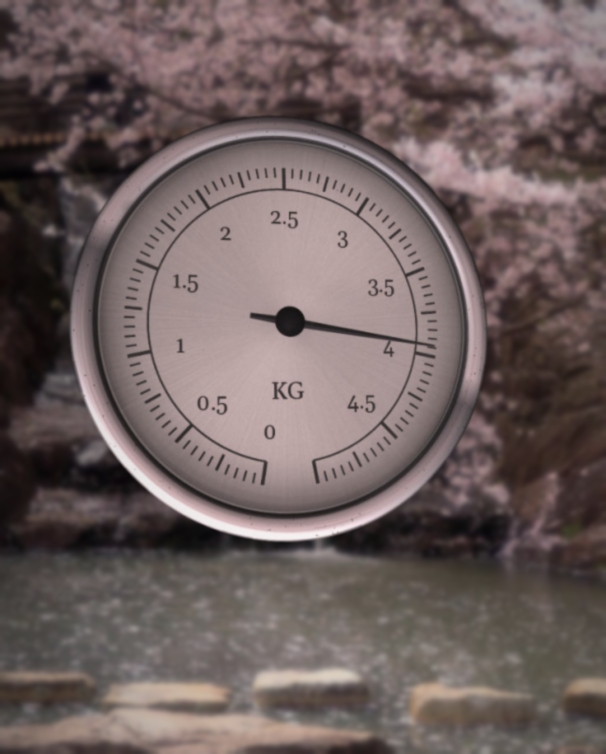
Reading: 3.95,kg
